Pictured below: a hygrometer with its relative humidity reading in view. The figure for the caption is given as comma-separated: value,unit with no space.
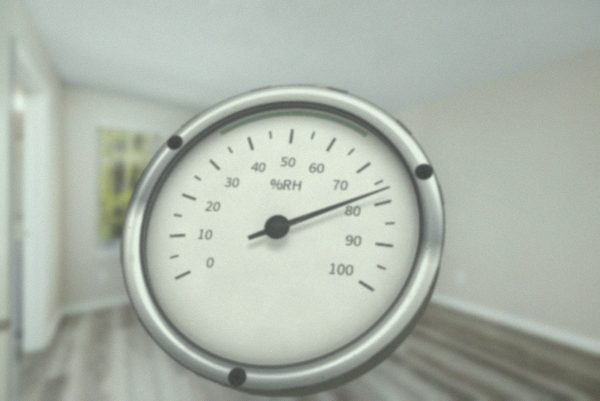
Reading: 77.5,%
